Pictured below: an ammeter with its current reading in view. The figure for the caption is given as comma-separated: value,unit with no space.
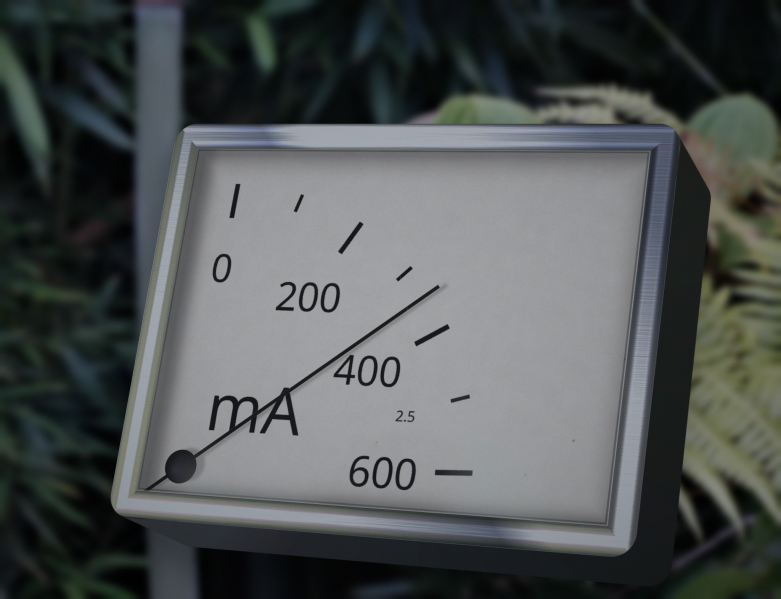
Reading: 350,mA
